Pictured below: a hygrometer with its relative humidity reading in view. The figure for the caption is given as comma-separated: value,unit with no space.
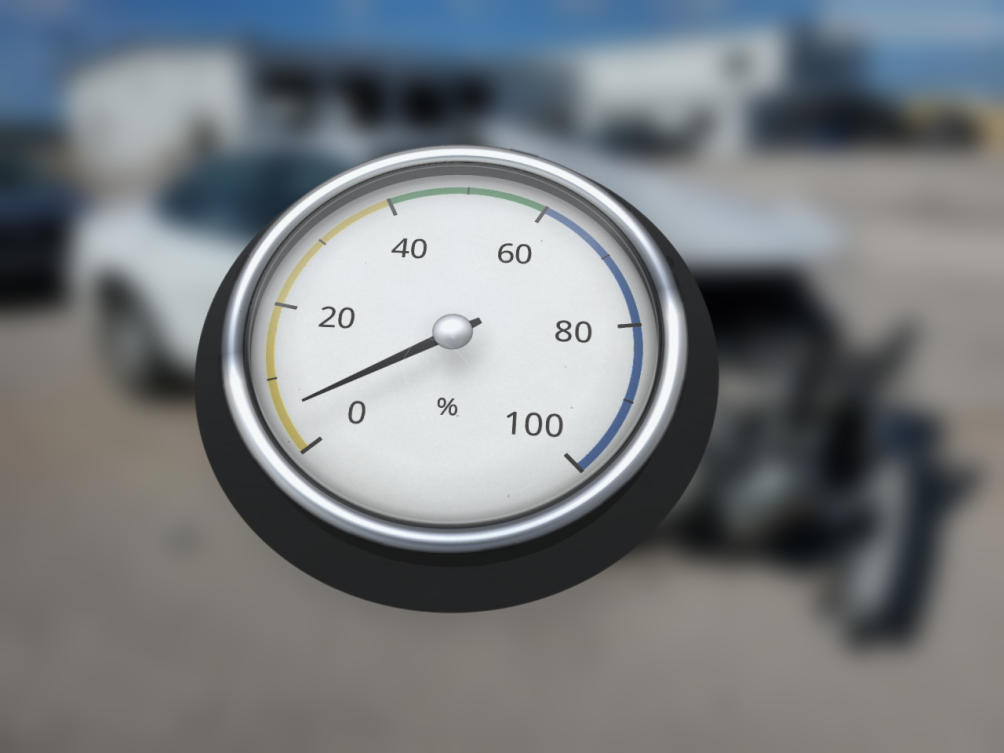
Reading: 5,%
